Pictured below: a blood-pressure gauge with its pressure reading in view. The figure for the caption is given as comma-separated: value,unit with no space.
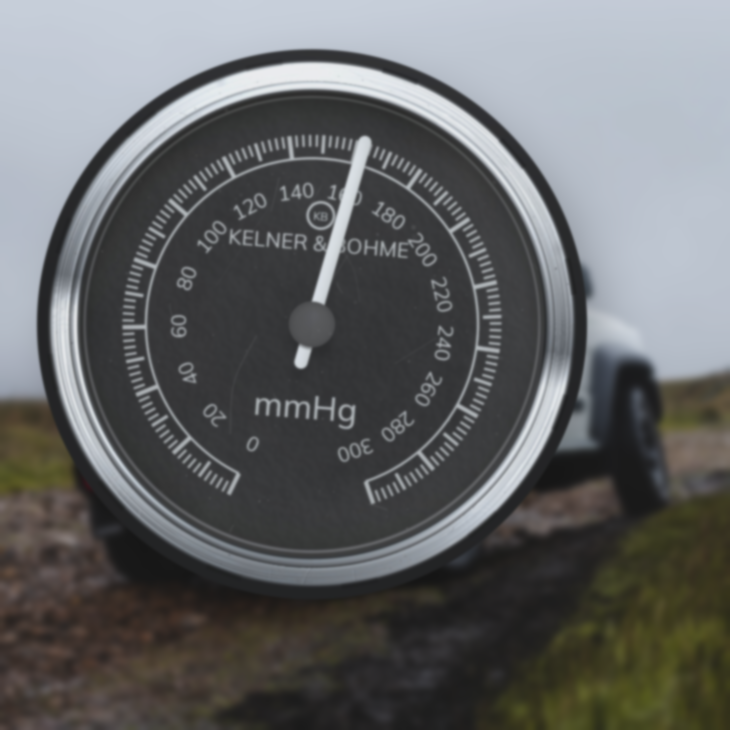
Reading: 162,mmHg
